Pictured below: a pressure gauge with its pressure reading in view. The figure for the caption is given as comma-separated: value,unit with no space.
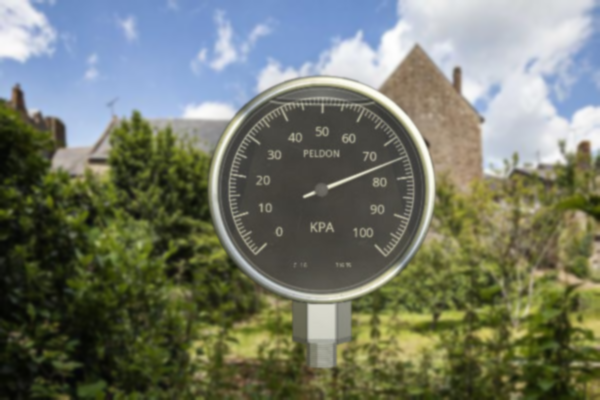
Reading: 75,kPa
